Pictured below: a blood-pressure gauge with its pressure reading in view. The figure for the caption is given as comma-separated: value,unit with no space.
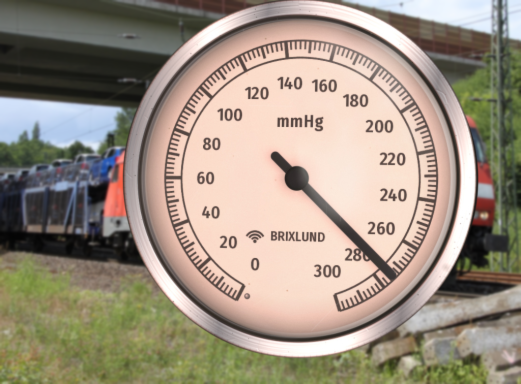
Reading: 274,mmHg
